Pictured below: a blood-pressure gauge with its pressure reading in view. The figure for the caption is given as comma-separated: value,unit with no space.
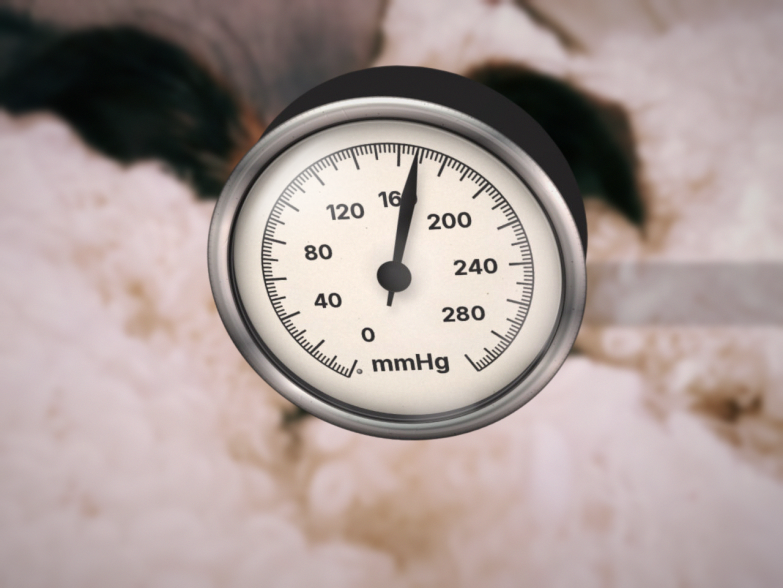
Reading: 168,mmHg
